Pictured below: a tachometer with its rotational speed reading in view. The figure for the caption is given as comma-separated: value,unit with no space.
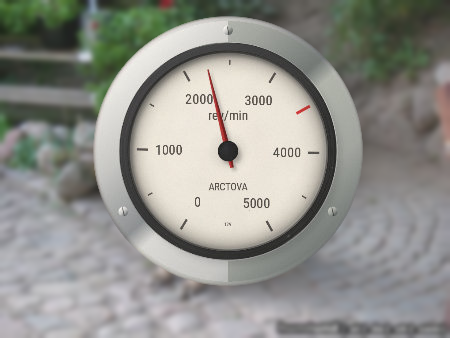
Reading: 2250,rpm
